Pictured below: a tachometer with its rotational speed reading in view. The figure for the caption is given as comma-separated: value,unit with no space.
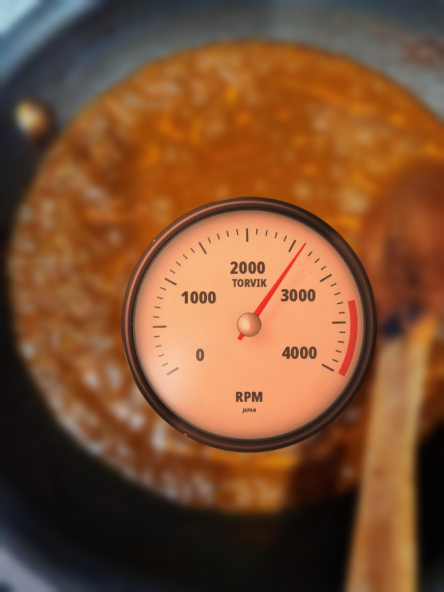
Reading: 2600,rpm
